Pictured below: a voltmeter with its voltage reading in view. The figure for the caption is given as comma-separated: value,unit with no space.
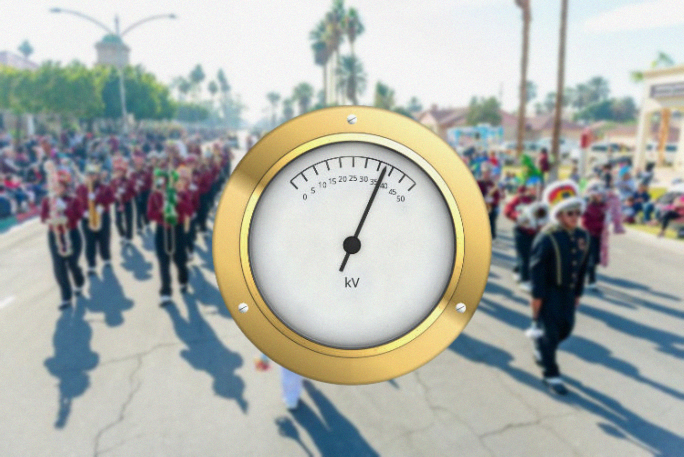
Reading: 37.5,kV
